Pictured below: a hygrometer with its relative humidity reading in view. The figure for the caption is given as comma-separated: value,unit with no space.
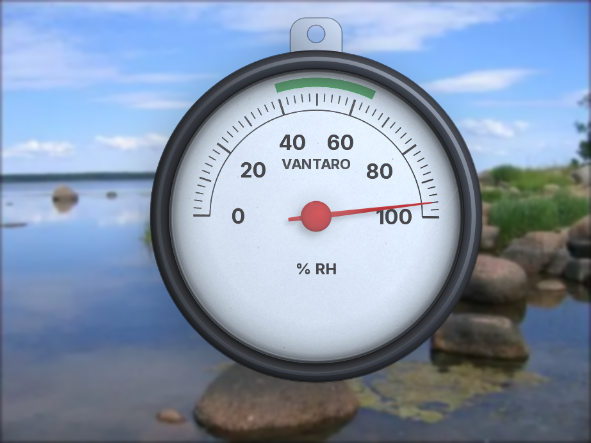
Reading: 96,%
